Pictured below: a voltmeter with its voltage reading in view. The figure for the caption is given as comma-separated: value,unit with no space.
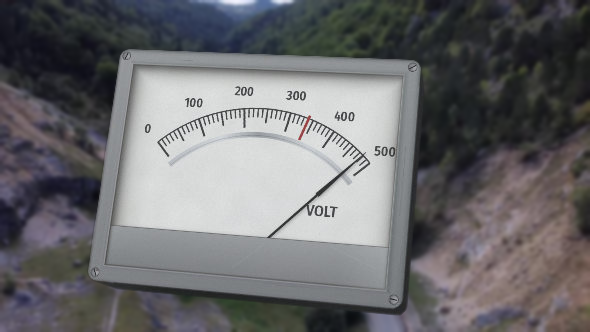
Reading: 480,V
